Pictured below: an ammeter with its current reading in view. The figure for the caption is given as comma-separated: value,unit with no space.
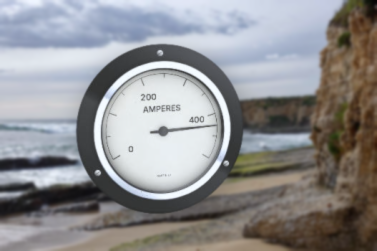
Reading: 425,A
